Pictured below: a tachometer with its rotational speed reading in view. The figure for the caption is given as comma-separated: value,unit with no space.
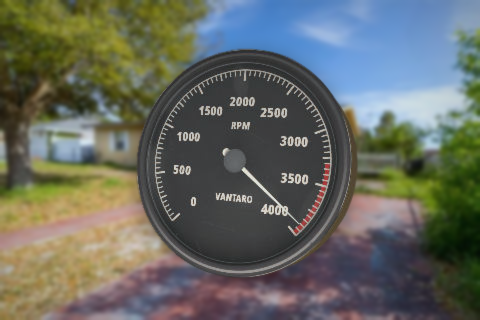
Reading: 3900,rpm
